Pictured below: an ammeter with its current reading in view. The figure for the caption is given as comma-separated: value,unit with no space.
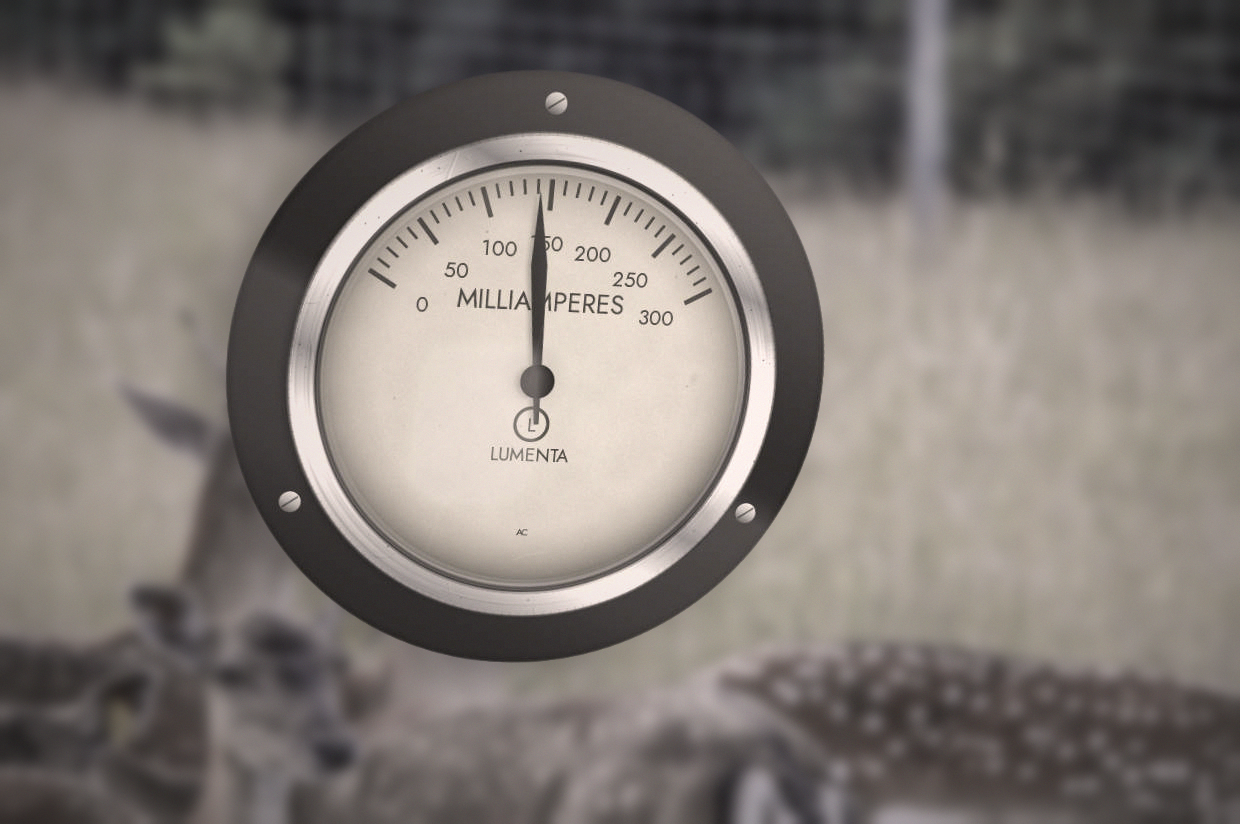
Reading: 140,mA
